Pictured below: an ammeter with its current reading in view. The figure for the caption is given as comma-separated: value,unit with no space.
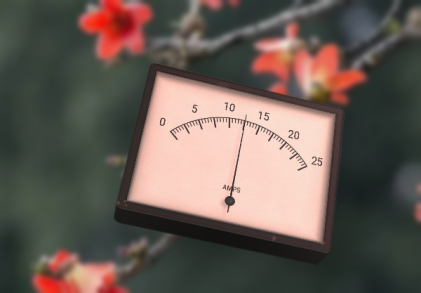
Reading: 12.5,A
